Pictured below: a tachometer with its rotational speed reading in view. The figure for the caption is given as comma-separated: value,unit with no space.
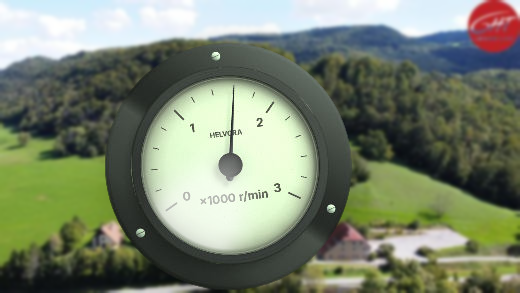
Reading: 1600,rpm
